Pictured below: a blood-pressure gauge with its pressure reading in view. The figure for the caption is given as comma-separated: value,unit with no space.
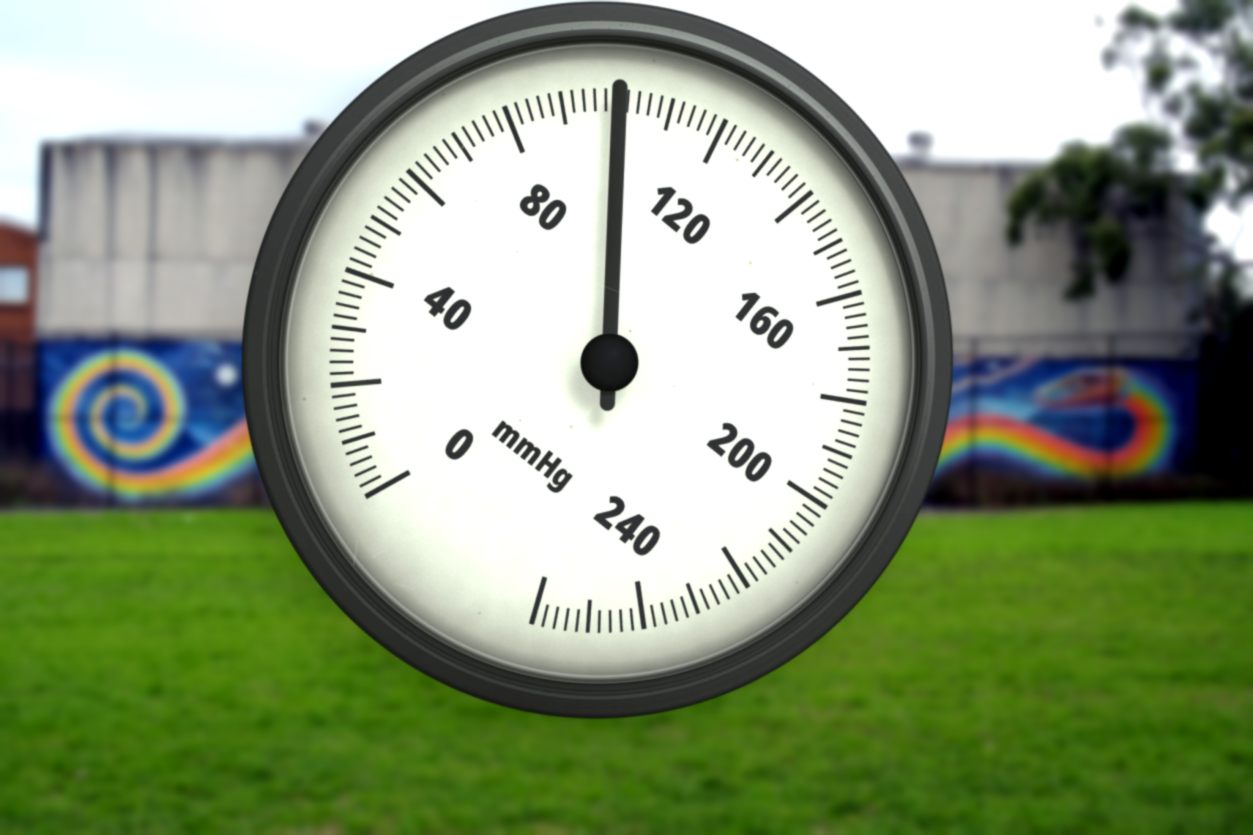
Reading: 100,mmHg
